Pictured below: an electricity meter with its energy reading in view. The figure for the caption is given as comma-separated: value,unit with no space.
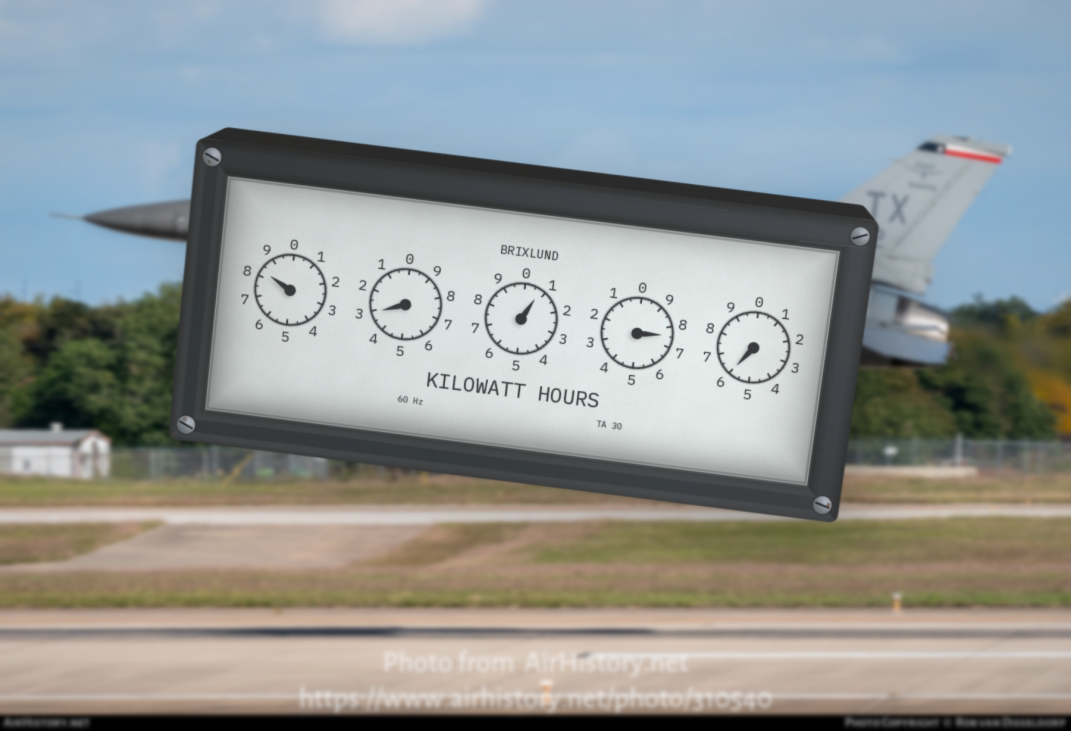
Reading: 83076,kWh
